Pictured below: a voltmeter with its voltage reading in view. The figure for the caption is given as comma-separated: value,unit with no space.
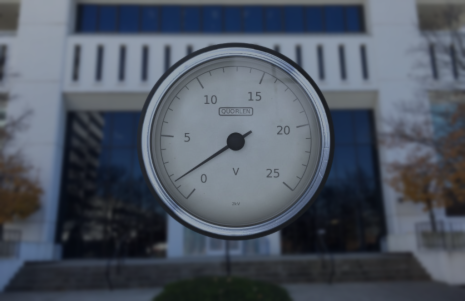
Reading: 1.5,V
